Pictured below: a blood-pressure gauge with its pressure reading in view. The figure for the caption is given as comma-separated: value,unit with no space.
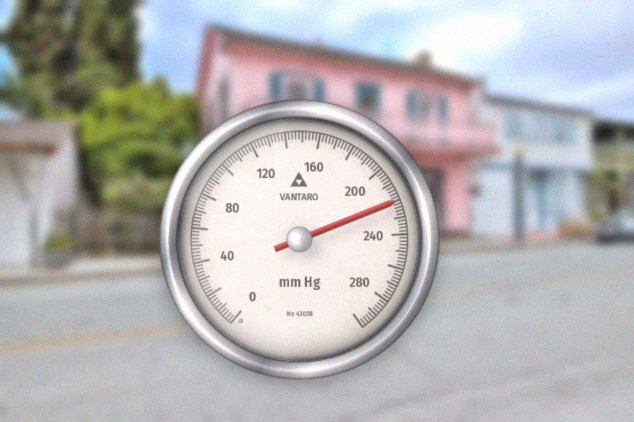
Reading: 220,mmHg
